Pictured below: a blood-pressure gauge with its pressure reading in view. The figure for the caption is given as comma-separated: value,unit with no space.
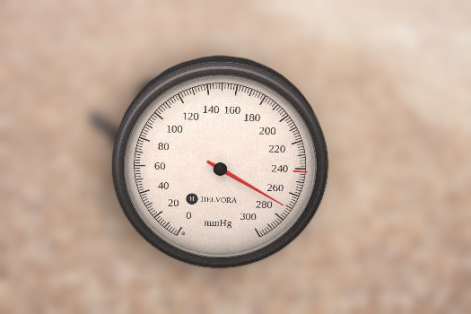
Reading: 270,mmHg
